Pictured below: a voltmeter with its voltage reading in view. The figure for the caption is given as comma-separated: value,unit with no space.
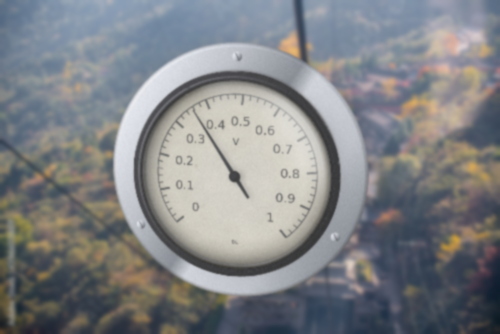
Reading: 0.36,V
